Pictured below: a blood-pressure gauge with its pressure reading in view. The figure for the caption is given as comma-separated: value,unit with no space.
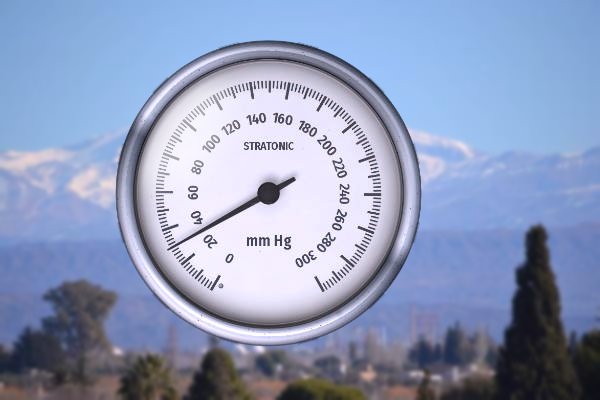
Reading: 30,mmHg
